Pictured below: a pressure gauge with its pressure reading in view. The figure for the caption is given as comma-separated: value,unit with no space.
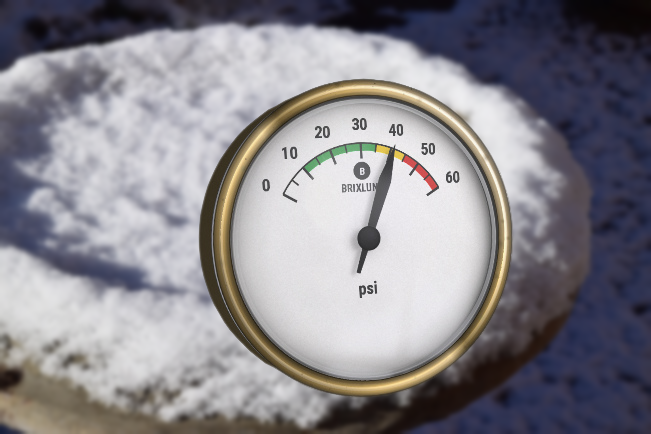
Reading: 40,psi
